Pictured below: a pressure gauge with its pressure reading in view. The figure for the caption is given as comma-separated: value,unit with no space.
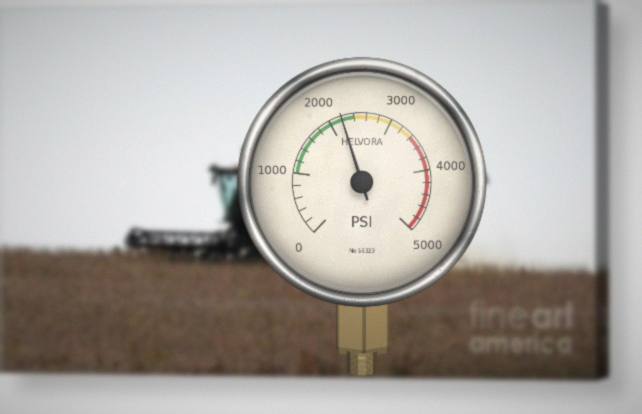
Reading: 2200,psi
